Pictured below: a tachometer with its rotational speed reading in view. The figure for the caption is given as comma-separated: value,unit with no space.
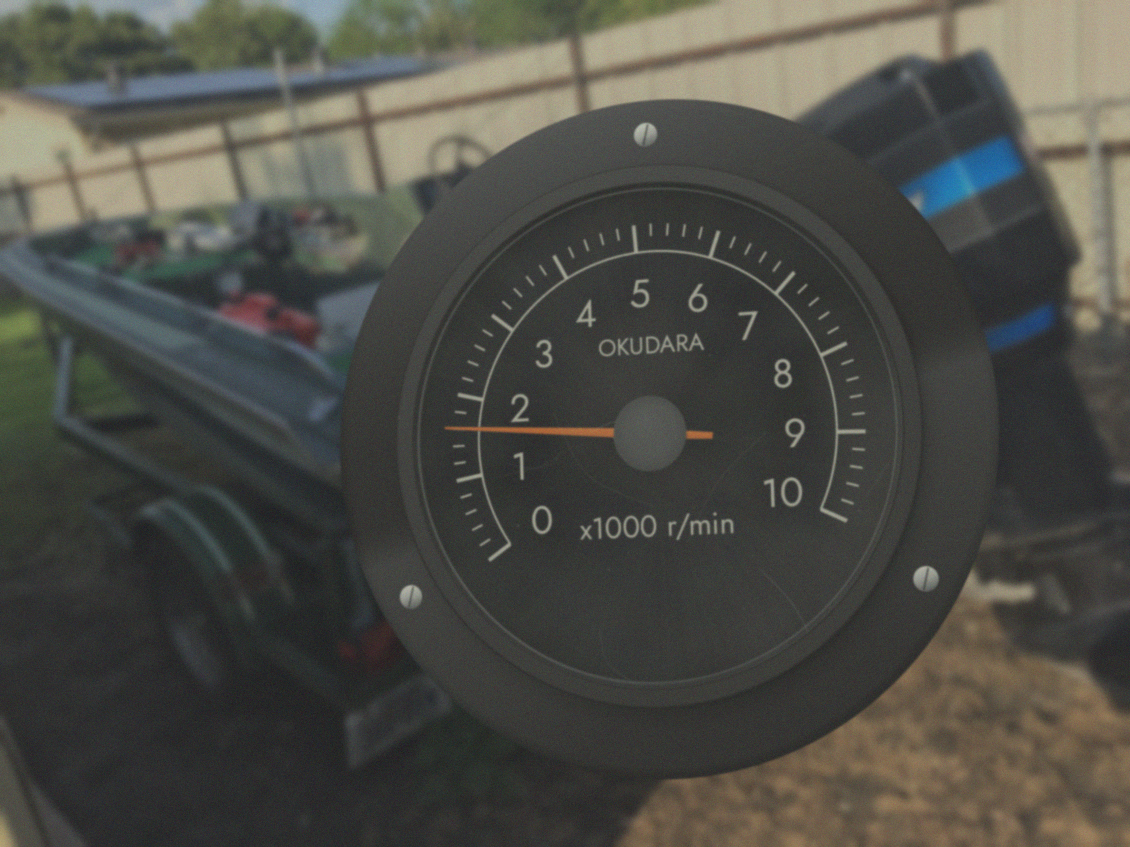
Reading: 1600,rpm
